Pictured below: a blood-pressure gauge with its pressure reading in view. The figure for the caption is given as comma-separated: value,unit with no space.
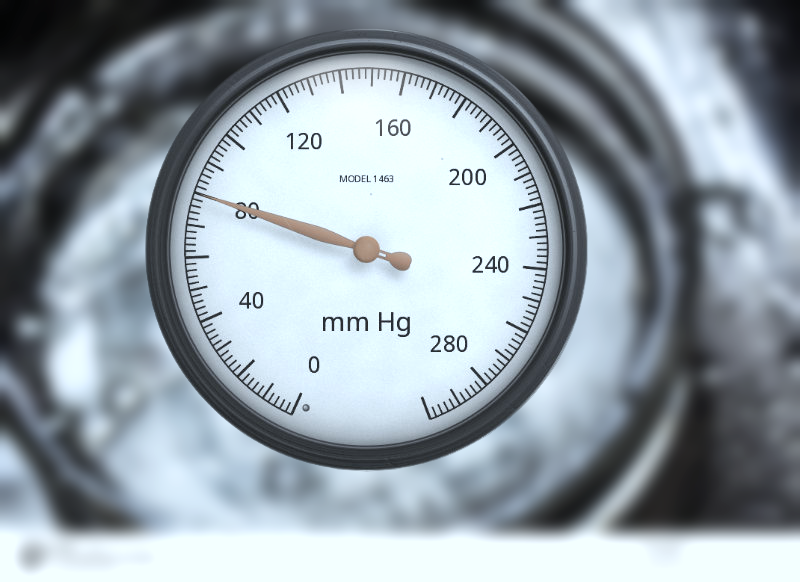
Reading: 80,mmHg
